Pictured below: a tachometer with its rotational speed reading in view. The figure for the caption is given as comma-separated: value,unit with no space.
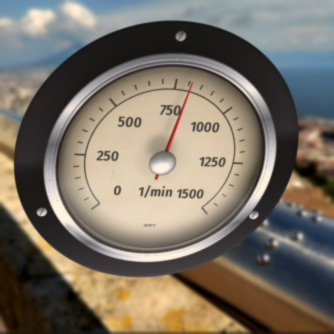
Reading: 800,rpm
